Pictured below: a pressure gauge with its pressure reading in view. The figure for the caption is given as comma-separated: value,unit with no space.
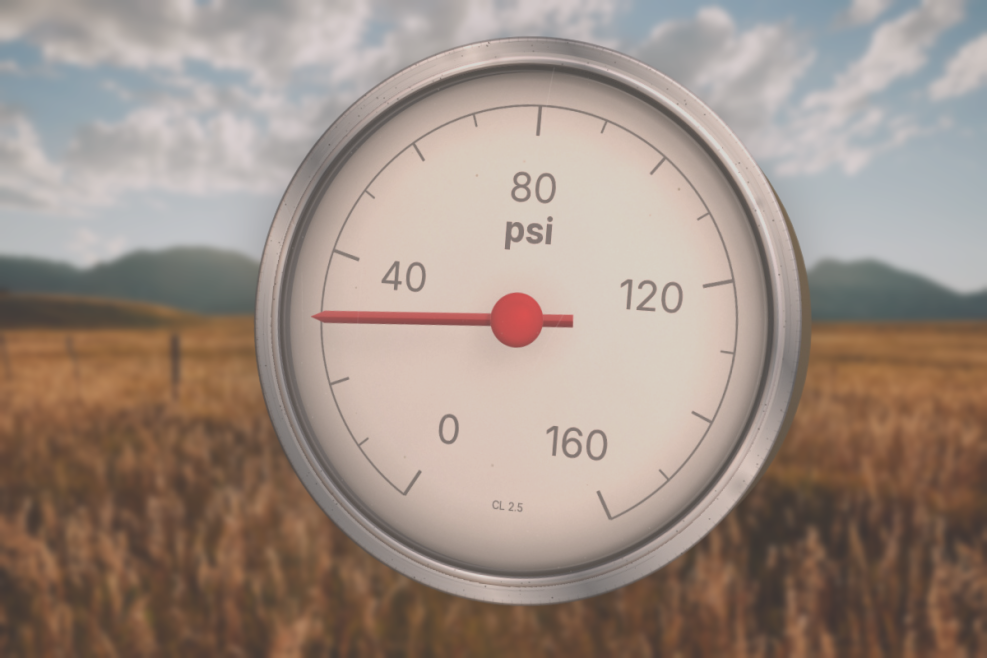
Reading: 30,psi
